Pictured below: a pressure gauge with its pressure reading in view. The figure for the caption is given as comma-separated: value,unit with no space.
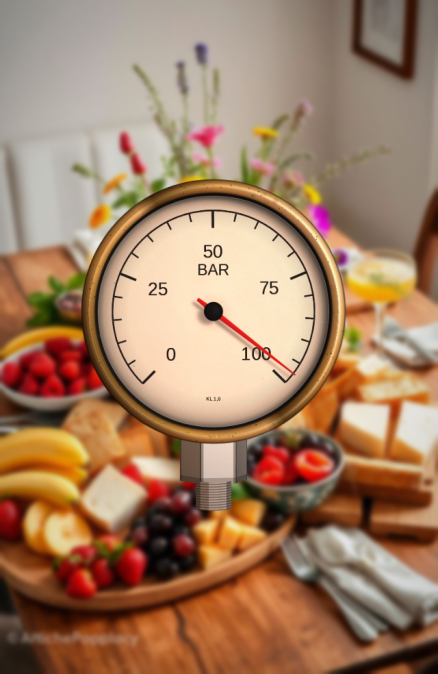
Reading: 97.5,bar
